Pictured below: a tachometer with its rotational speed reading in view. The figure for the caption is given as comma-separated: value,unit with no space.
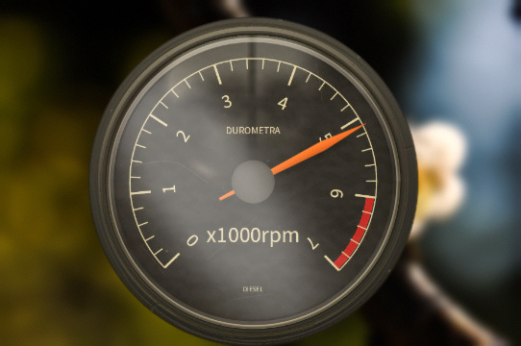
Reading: 5100,rpm
